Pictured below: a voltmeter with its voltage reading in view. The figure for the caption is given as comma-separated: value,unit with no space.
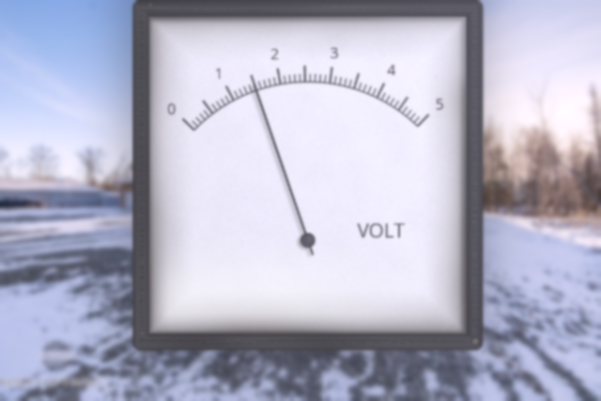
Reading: 1.5,V
